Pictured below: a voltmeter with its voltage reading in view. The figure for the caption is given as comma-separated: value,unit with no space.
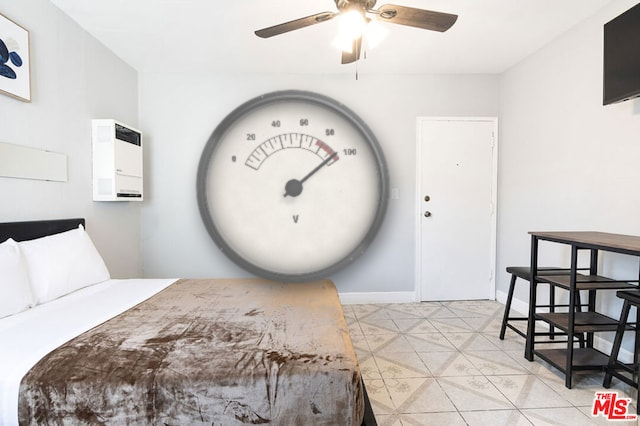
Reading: 95,V
